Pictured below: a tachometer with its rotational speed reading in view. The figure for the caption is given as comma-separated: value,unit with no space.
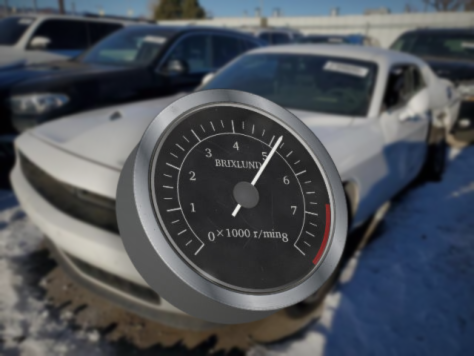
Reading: 5125,rpm
